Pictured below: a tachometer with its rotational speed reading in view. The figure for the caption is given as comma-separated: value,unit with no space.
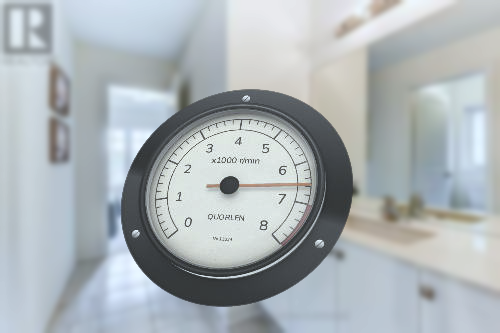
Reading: 6600,rpm
